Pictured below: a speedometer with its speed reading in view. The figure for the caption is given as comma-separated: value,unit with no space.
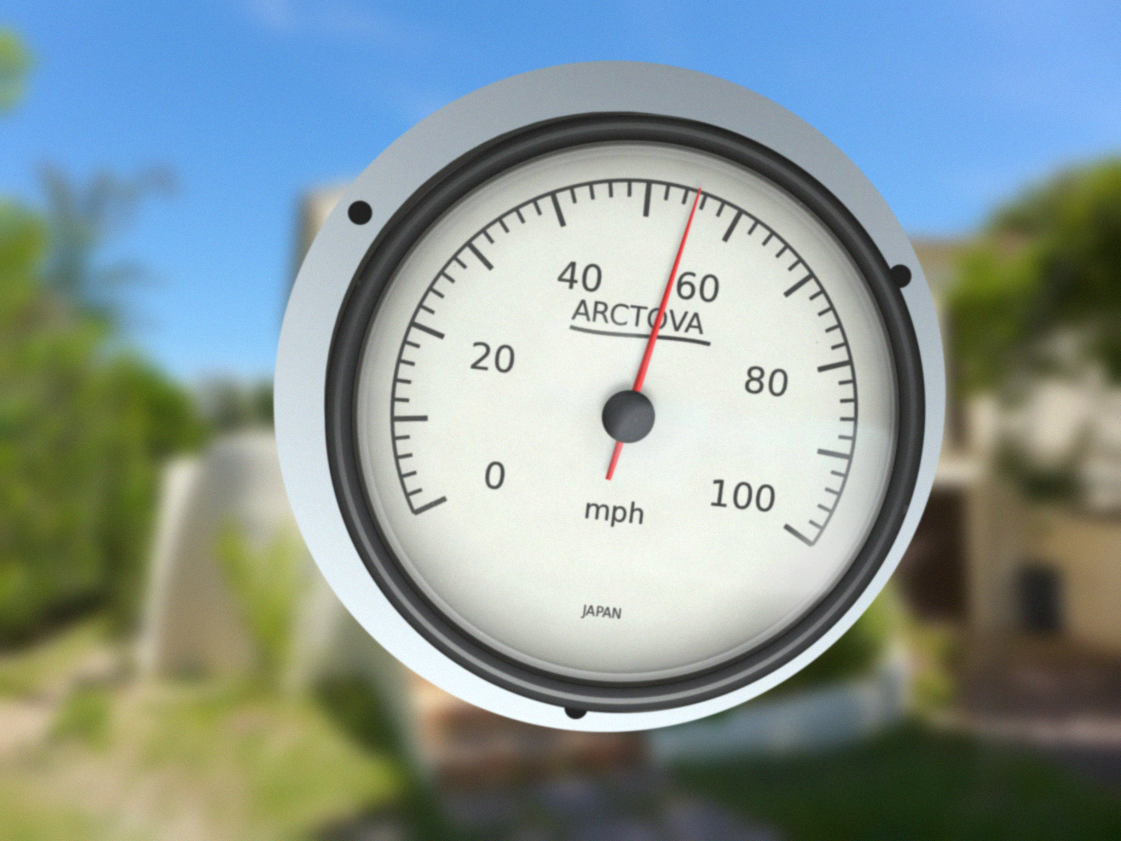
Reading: 55,mph
